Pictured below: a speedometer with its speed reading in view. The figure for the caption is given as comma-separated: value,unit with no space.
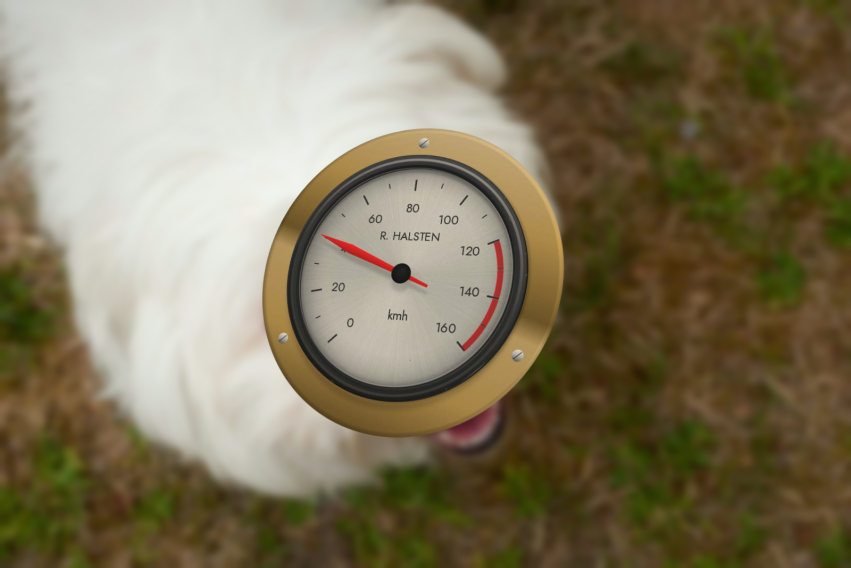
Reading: 40,km/h
